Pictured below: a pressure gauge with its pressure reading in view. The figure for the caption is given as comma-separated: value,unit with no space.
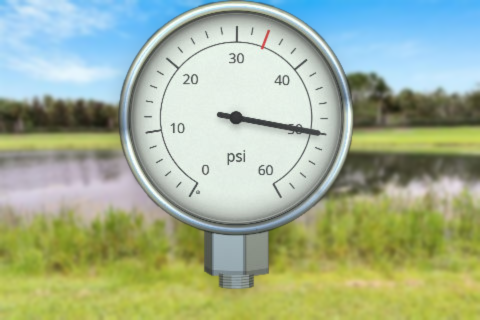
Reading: 50,psi
